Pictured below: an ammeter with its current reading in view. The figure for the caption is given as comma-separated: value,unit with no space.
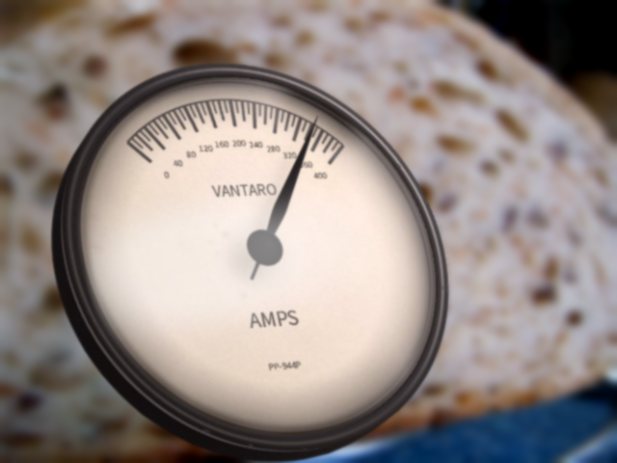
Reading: 340,A
